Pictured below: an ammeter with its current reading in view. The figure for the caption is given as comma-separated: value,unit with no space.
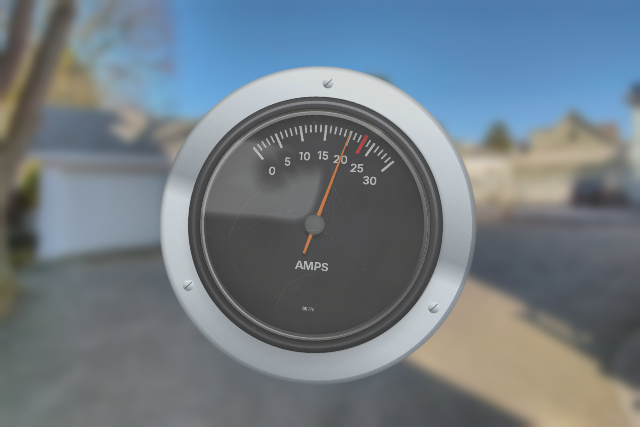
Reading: 20,A
